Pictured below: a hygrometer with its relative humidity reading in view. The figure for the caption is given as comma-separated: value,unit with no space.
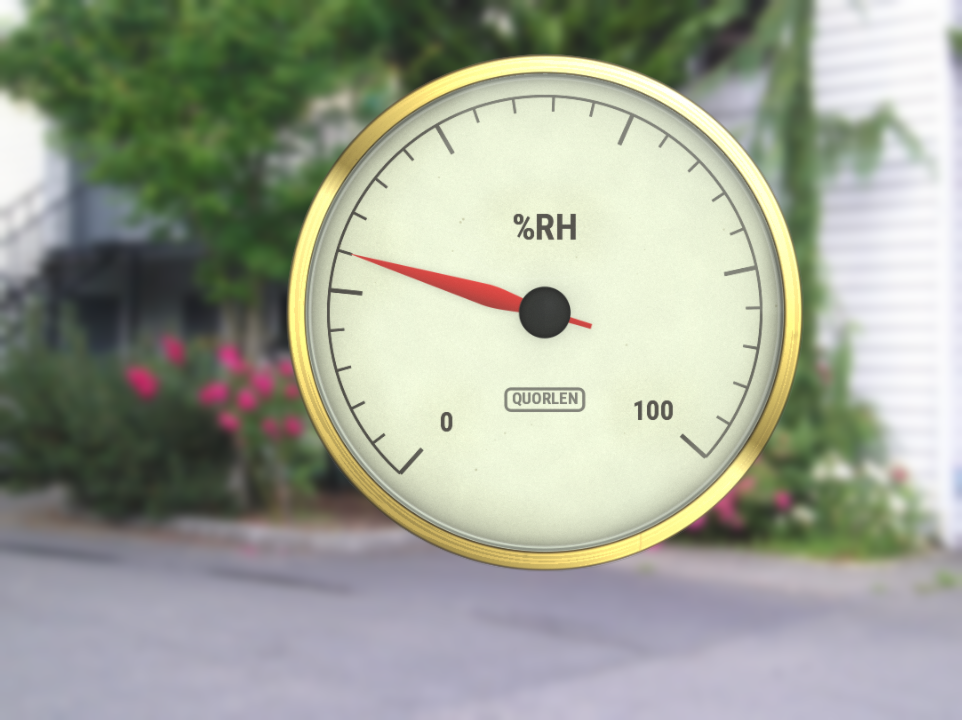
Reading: 24,%
